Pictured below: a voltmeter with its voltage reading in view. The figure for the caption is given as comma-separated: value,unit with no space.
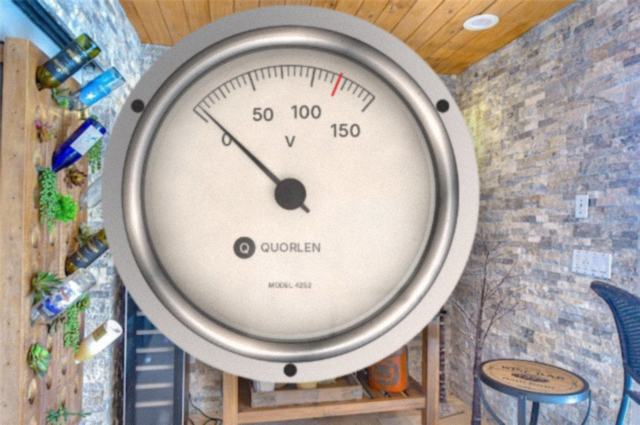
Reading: 5,V
